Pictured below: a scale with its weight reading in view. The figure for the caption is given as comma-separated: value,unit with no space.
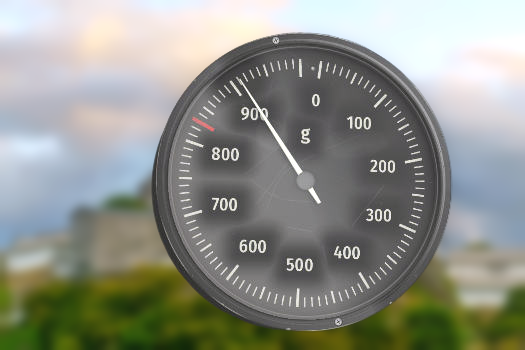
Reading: 910,g
